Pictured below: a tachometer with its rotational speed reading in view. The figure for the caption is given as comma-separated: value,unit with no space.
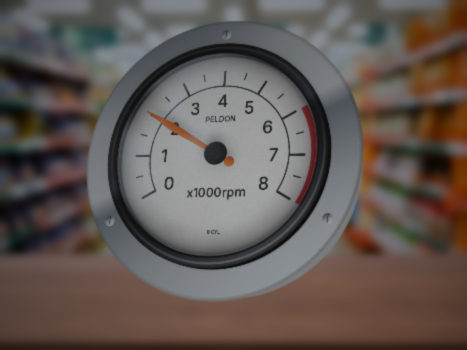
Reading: 2000,rpm
